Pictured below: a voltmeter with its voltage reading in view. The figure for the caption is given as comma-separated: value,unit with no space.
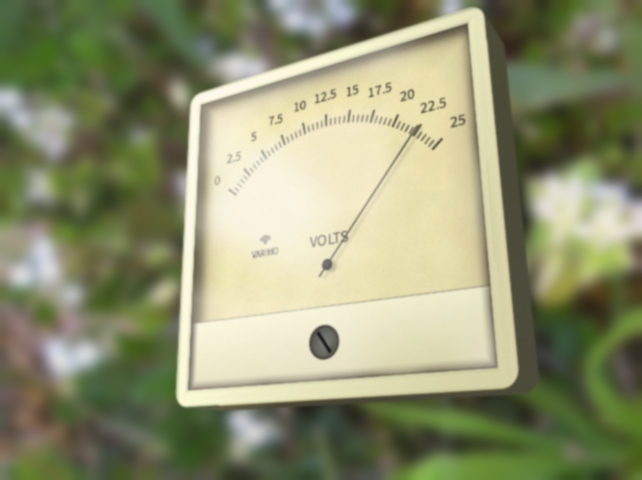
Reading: 22.5,V
